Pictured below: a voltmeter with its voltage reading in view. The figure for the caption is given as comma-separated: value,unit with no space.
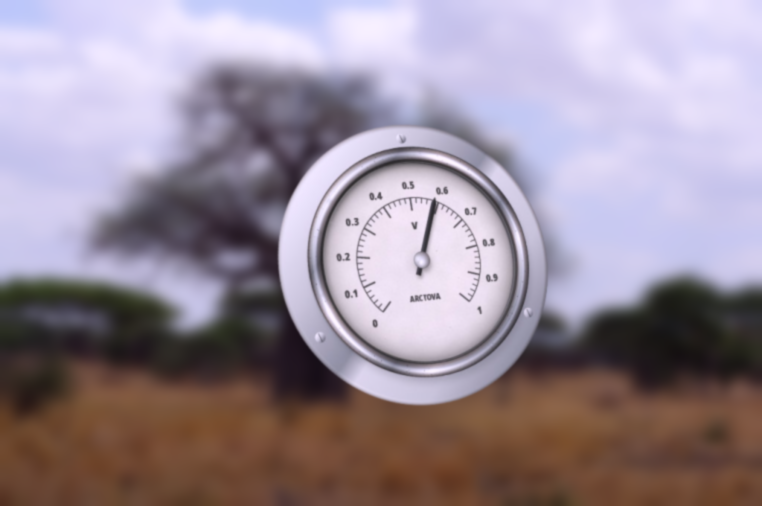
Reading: 0.58,V
